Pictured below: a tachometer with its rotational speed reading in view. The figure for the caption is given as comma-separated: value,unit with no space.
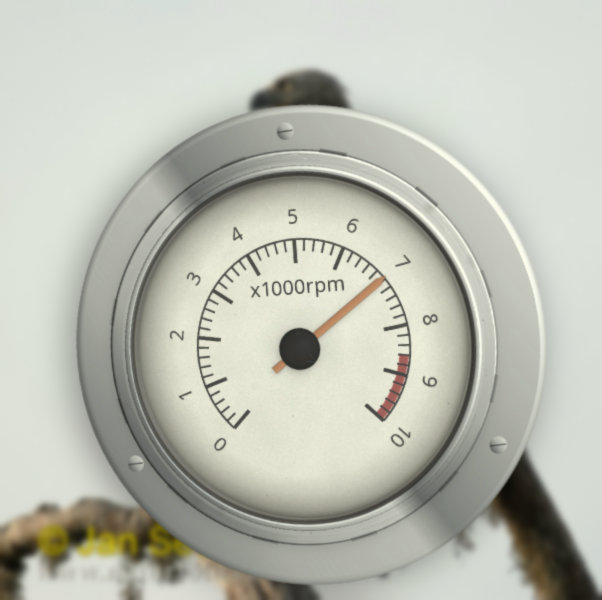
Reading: 7000,rpm
